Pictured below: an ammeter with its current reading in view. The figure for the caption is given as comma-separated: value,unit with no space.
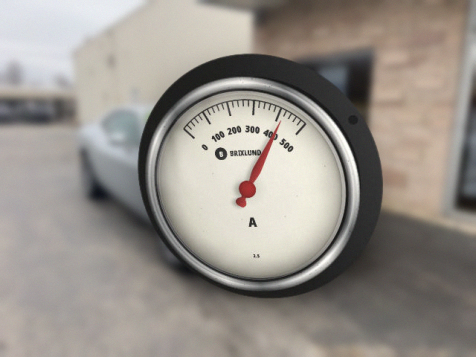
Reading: 420,A
